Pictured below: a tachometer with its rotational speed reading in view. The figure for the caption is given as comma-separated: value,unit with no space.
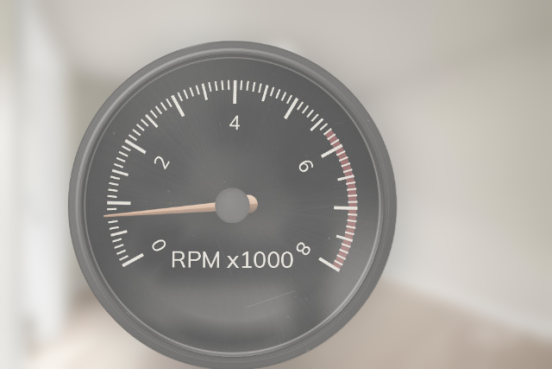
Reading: 800,rpm
